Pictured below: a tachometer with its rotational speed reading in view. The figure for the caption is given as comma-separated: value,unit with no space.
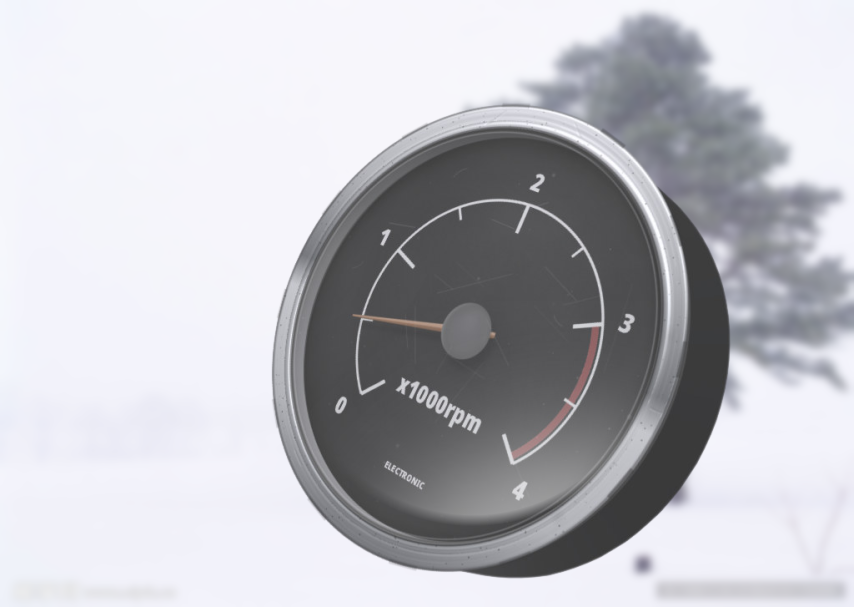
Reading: 500,rpm
